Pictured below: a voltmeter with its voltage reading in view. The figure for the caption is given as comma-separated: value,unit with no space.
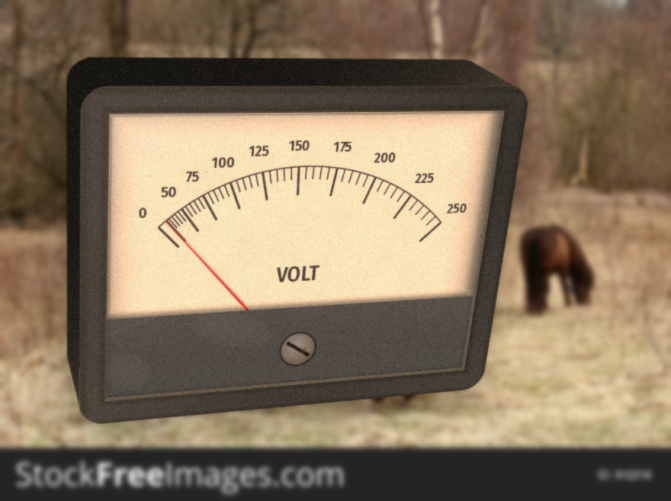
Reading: 25,V
